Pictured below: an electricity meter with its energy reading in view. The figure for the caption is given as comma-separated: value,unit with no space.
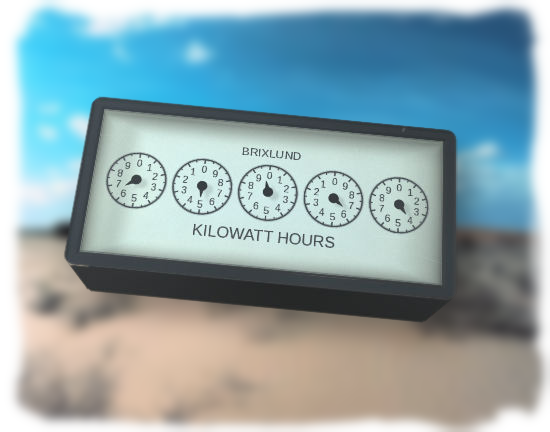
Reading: 64964,kWh
